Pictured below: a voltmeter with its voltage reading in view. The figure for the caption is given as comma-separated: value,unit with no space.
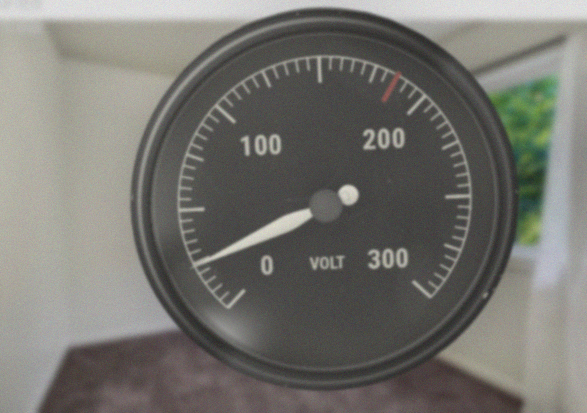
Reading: 25,V
